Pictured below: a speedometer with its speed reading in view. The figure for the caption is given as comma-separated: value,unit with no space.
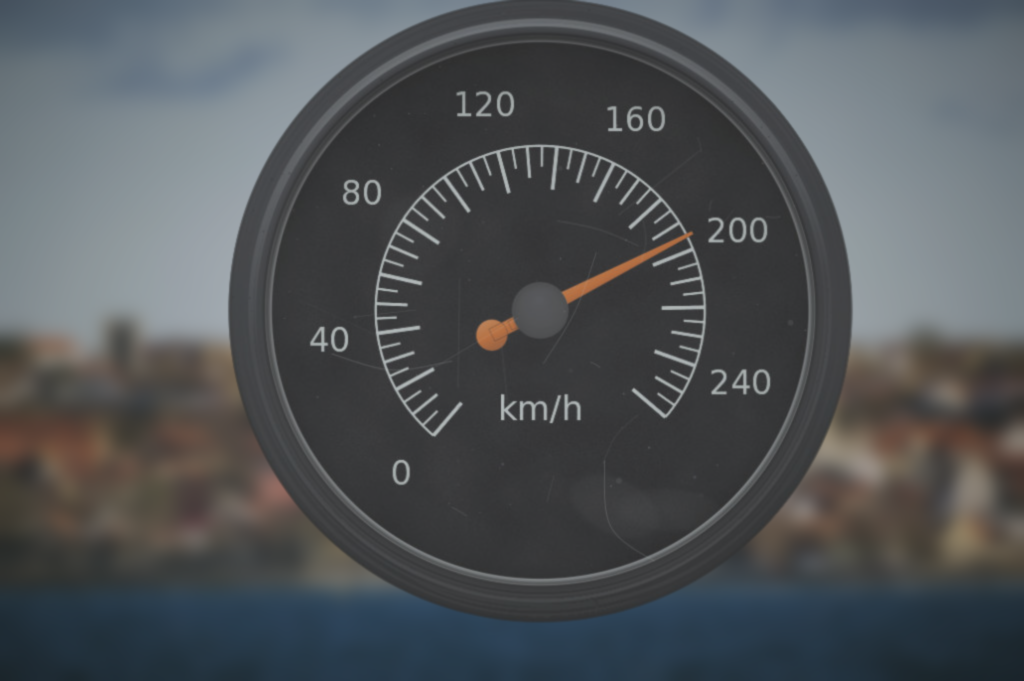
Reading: 195,km/h
